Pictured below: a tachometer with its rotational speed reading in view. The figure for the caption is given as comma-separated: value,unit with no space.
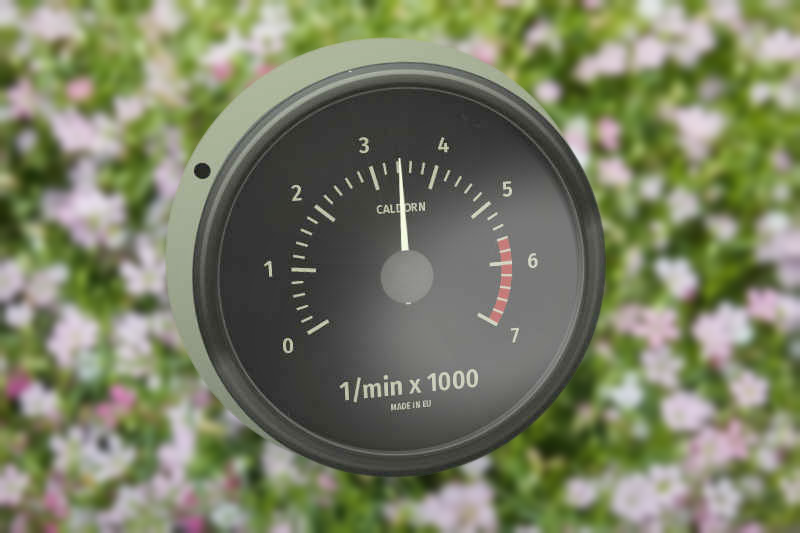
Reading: 3400,rpm
